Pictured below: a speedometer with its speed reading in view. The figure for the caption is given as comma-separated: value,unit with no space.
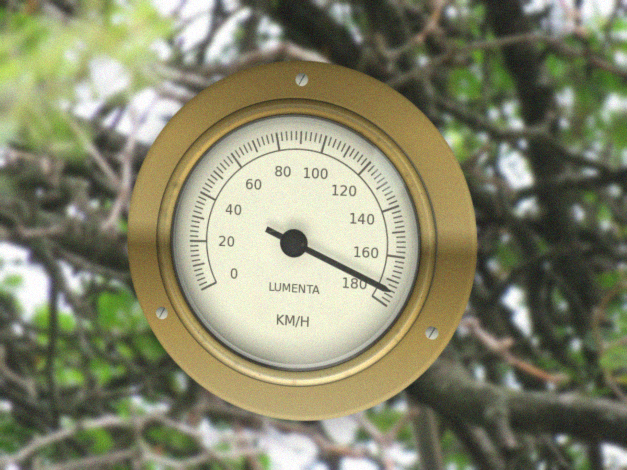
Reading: 174,km/h
